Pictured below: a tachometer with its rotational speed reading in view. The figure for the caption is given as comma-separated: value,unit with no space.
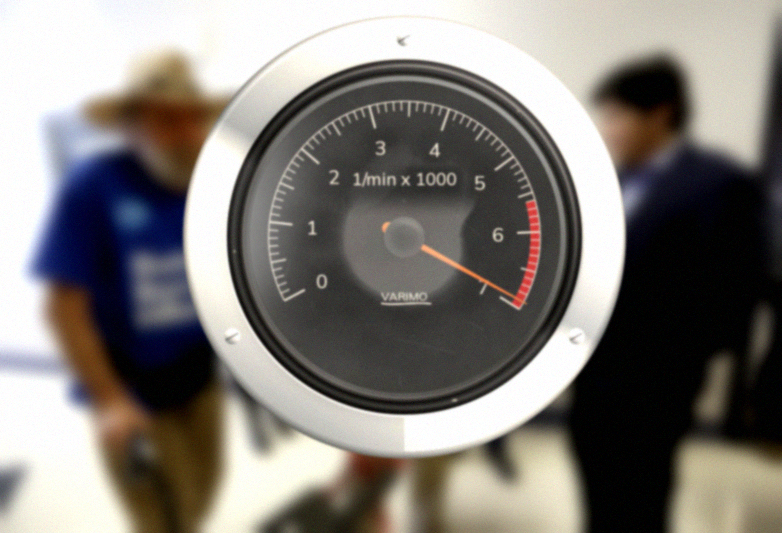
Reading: 6900,rpm
